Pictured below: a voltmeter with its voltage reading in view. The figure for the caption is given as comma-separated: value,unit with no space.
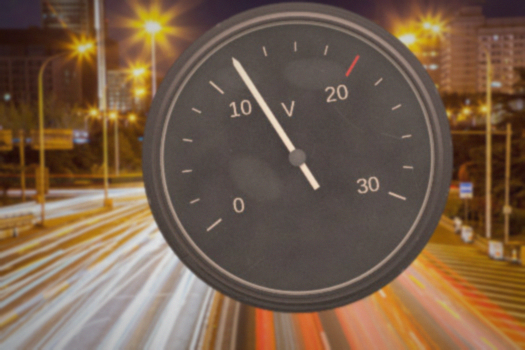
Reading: 12,V
